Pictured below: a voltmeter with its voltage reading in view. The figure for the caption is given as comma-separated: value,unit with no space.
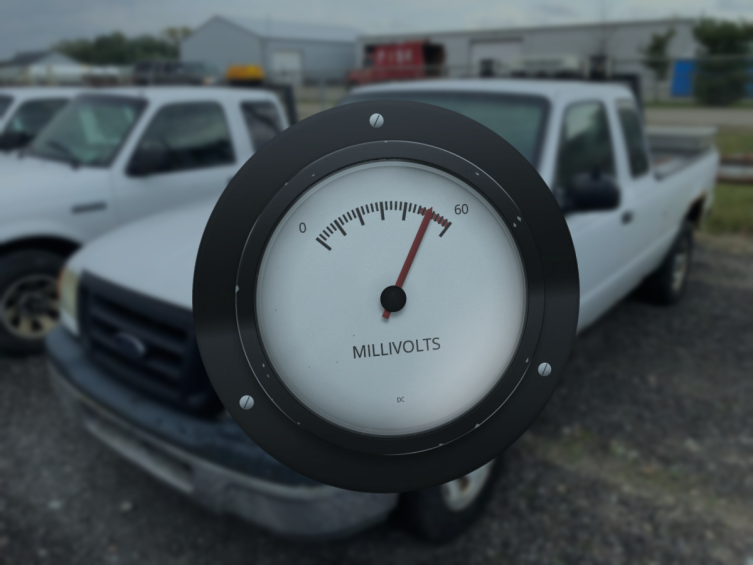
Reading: 50,mV
